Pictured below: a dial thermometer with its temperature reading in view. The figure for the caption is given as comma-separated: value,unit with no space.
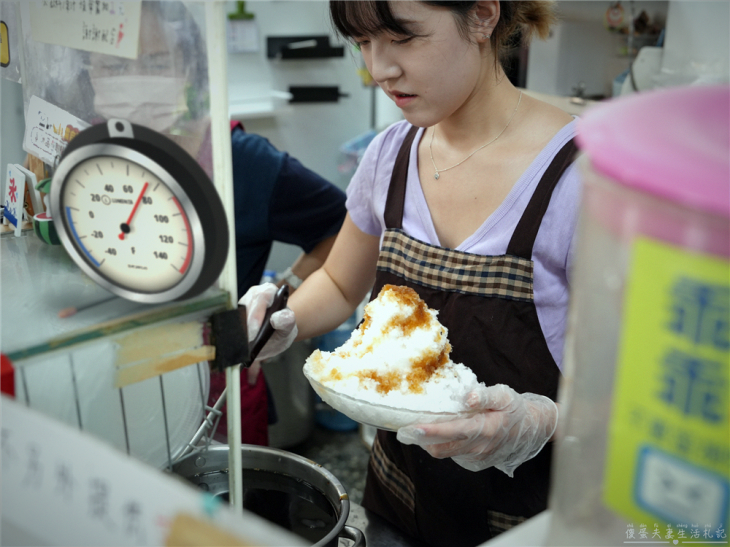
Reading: 75,°F
